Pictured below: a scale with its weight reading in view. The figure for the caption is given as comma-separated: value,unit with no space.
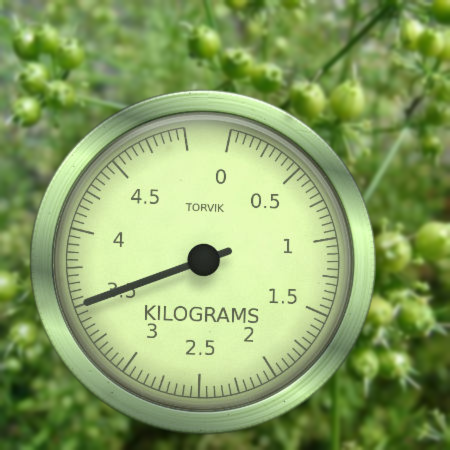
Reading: 3.5,kg
